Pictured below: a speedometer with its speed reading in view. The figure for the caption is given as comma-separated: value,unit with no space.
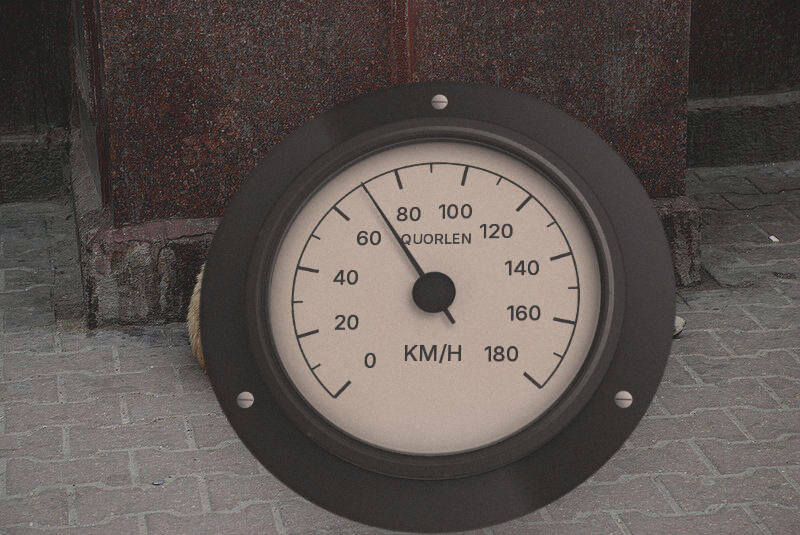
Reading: 70,km/h
